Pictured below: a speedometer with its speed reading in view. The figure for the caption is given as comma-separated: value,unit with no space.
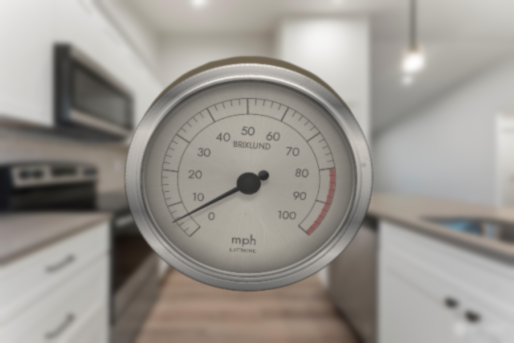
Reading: 6,mph
